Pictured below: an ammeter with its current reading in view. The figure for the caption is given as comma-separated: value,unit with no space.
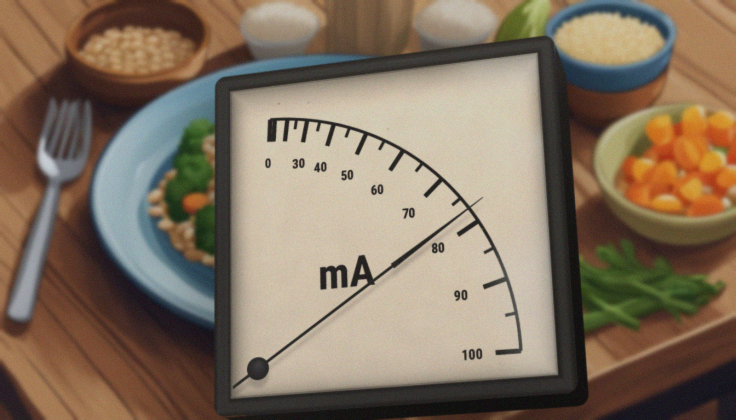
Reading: 77.5,mA
